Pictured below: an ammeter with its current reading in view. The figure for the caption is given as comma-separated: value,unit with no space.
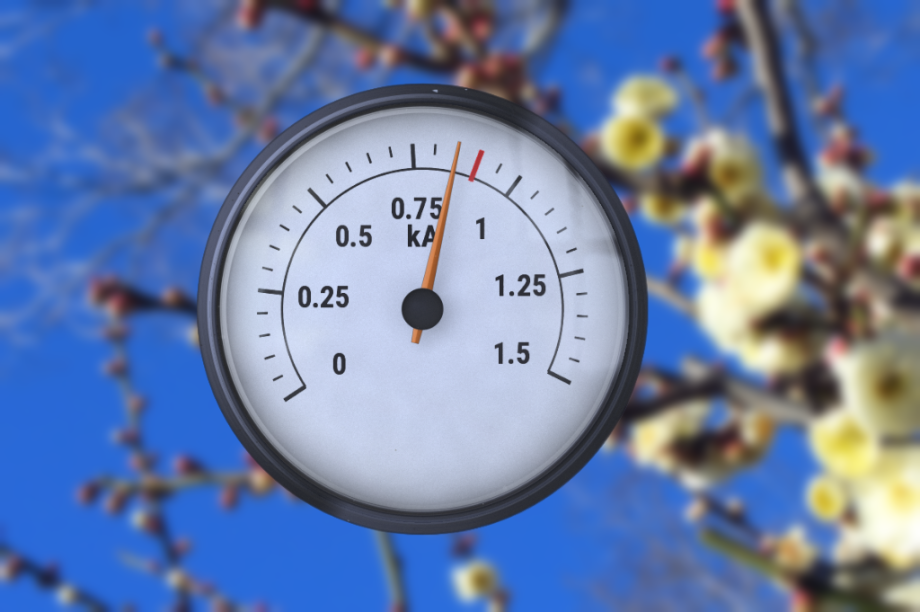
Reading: 0.85,kA
